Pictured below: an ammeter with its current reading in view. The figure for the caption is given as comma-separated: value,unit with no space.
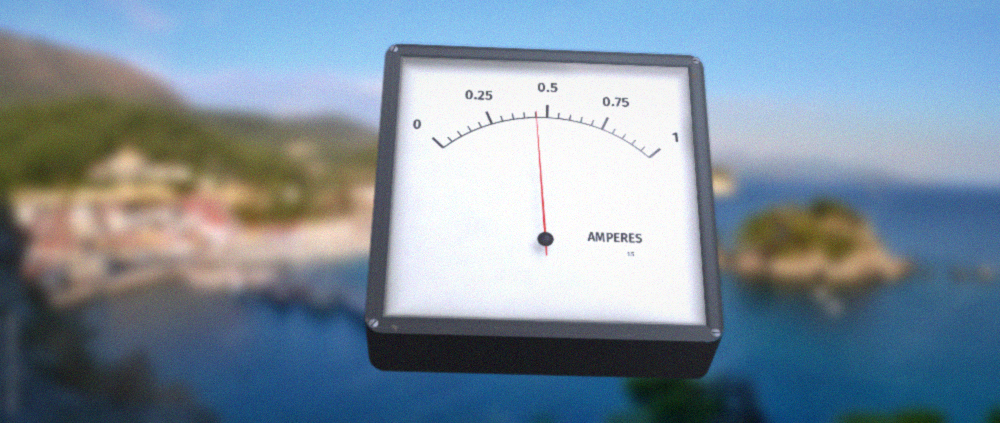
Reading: 0.45,A
